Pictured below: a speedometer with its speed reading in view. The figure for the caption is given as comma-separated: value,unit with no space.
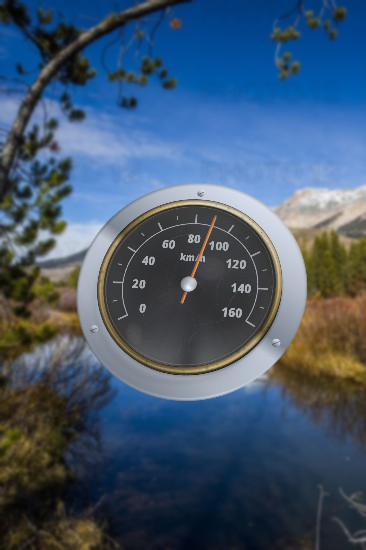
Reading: 90,km/h
